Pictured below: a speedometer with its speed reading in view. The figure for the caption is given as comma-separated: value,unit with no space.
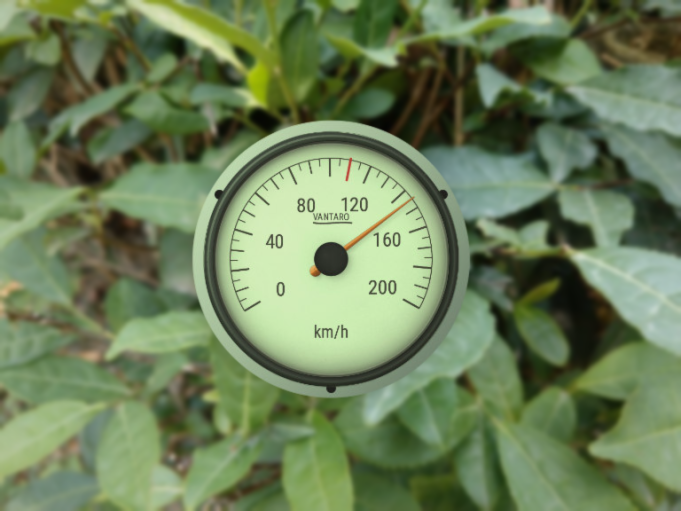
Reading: 145,km/h
